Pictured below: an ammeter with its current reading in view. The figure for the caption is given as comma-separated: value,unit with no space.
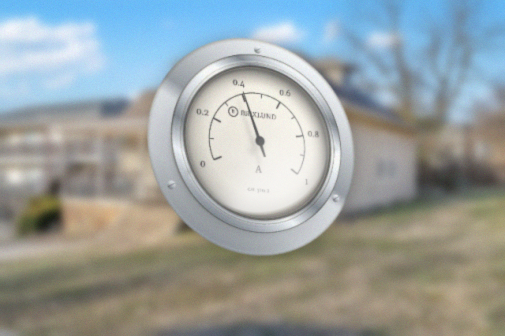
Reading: 0.4,A
